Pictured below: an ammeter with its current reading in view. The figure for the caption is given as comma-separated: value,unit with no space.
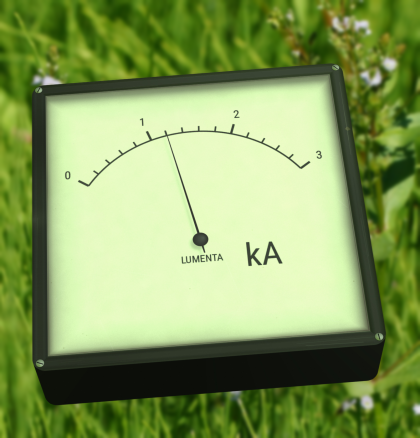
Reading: 1.2,kA
